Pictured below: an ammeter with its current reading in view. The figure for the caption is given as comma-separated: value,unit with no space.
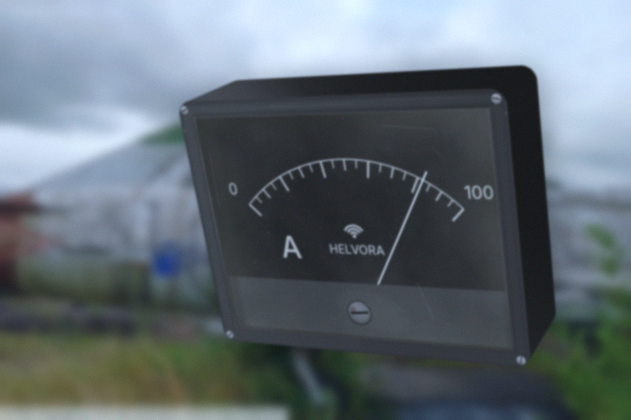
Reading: 82.5,A
